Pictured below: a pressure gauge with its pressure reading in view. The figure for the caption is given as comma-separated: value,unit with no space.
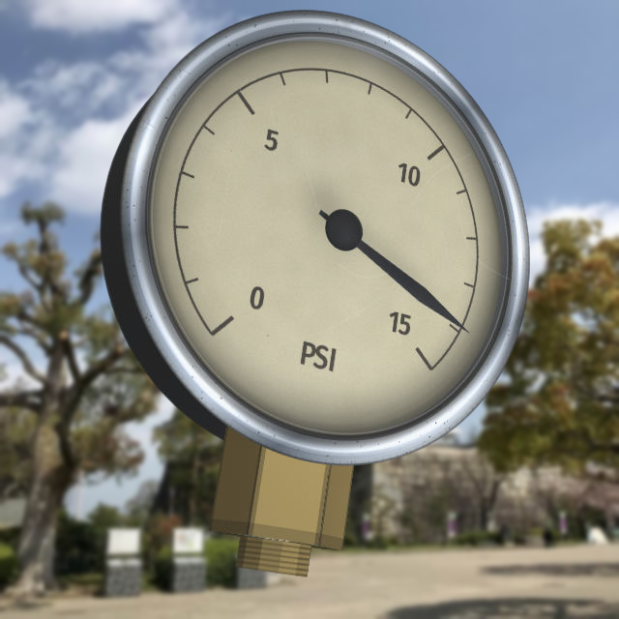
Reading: 14,psi
